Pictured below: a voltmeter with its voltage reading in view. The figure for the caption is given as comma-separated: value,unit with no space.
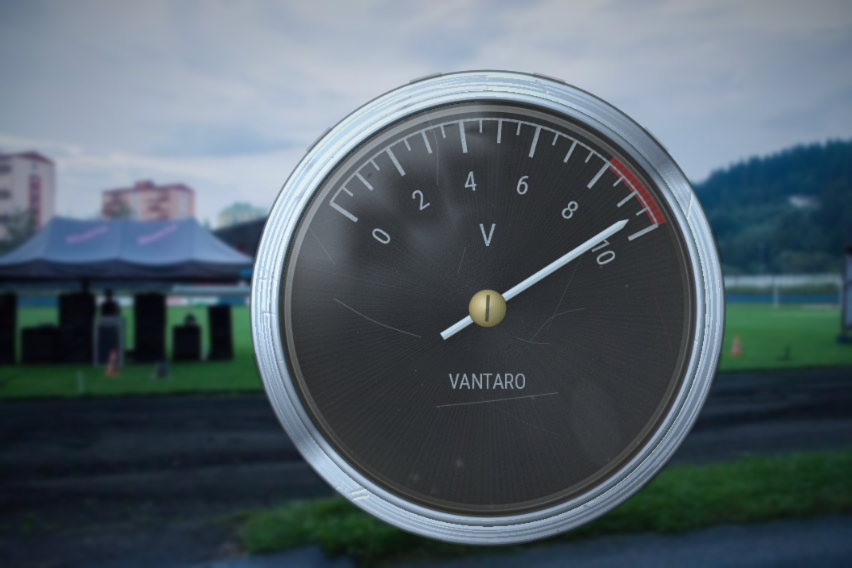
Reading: 9.5,V
